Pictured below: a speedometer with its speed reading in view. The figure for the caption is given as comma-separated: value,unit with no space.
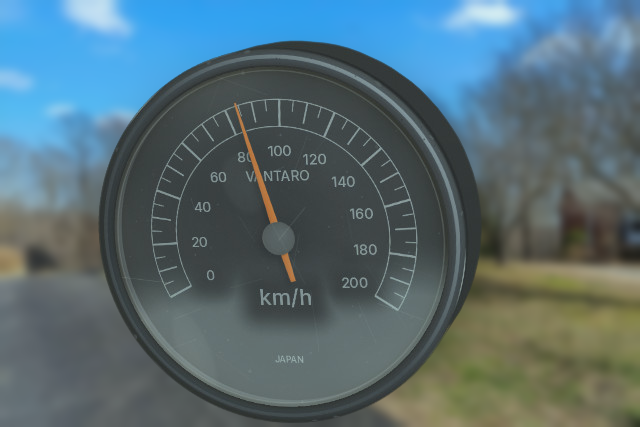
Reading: 85,km/h
